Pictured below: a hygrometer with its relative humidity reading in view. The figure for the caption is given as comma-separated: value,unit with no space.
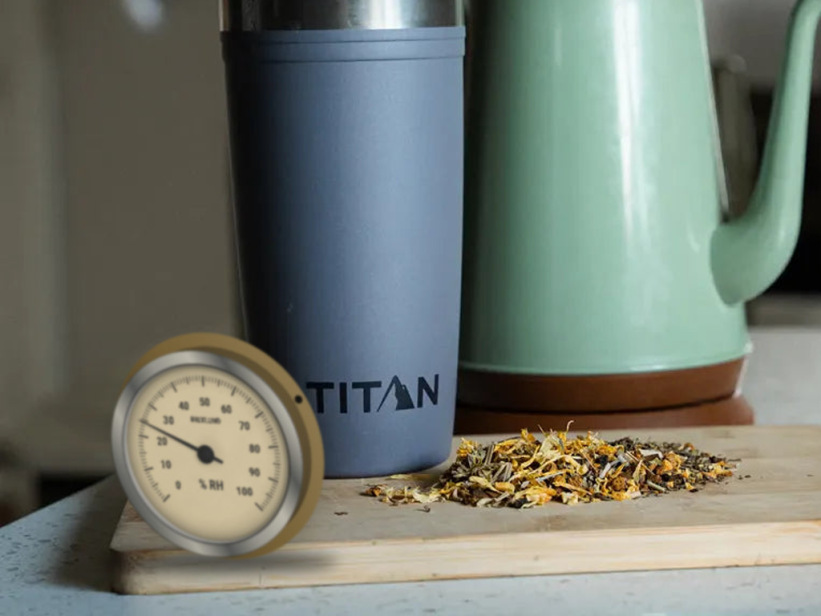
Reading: 25,%
